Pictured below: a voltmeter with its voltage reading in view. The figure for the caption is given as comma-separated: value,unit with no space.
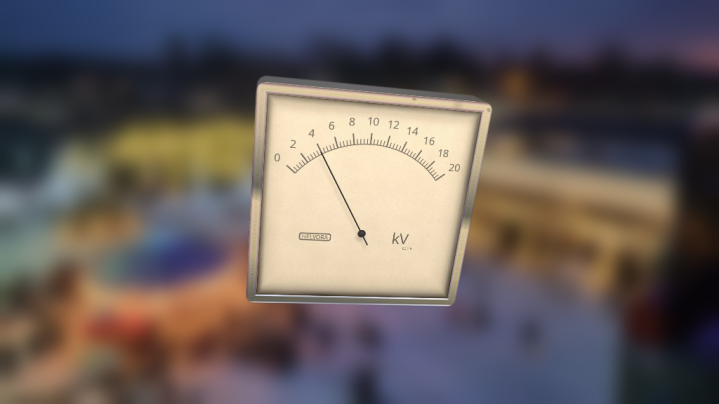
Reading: 4,kV
